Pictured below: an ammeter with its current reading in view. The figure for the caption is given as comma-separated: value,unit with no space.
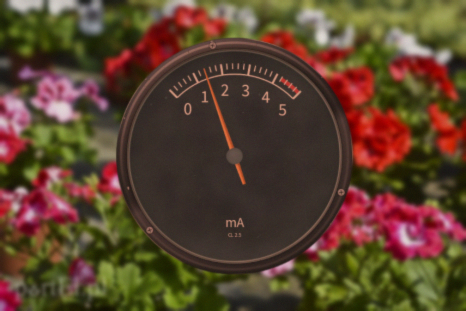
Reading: 1.4,mA
